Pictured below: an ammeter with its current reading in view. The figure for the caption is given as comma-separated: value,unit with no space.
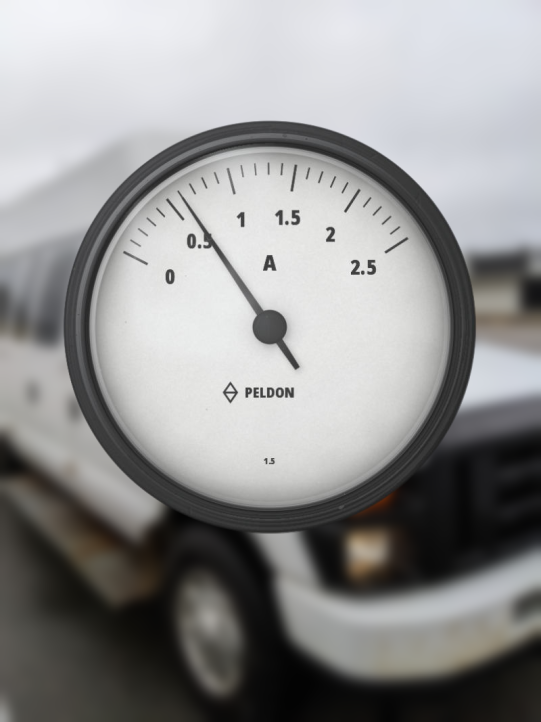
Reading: 0.6,A
